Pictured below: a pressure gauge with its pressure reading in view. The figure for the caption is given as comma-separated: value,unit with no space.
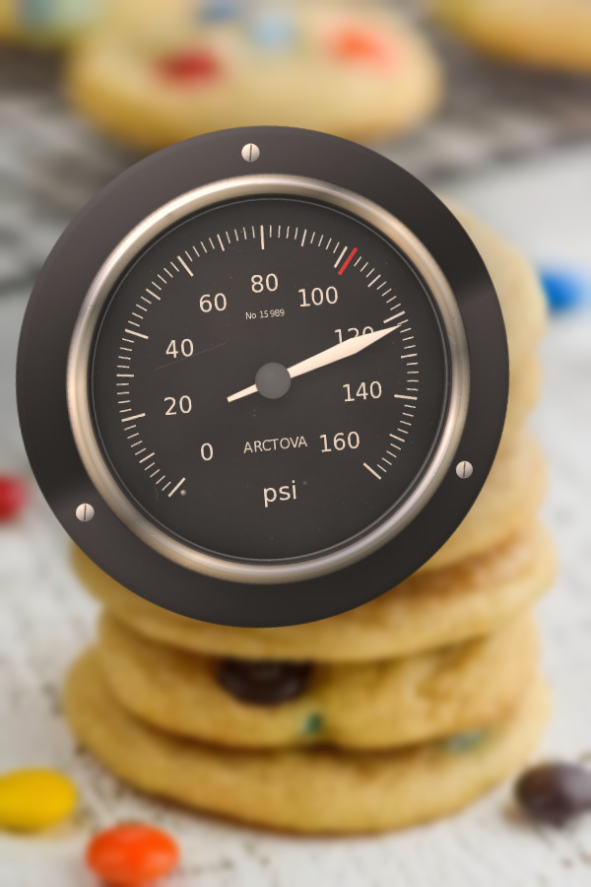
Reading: 122,psi
